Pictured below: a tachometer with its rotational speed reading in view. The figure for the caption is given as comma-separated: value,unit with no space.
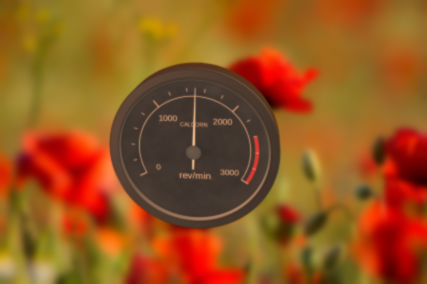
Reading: 1500,rpm
